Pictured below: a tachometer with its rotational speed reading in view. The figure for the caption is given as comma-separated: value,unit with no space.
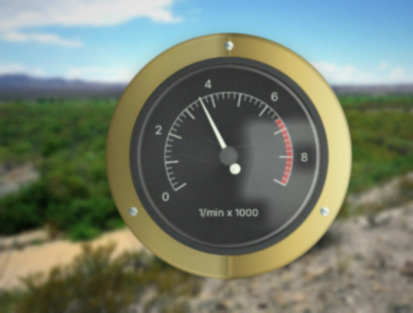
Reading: 3600,rpm
